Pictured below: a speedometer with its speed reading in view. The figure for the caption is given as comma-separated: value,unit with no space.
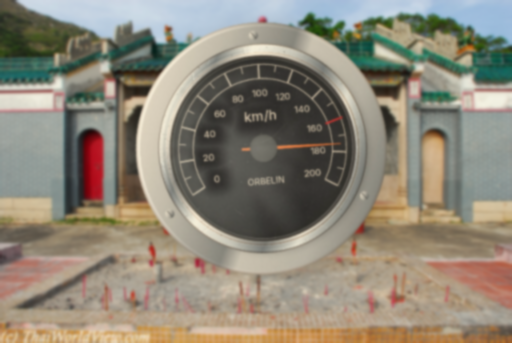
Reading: 175,km/h
